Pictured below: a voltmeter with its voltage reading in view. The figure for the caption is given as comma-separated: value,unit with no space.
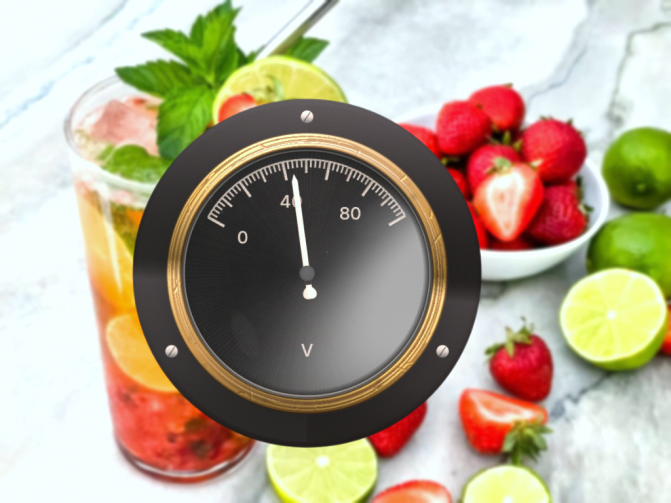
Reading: 44,V
